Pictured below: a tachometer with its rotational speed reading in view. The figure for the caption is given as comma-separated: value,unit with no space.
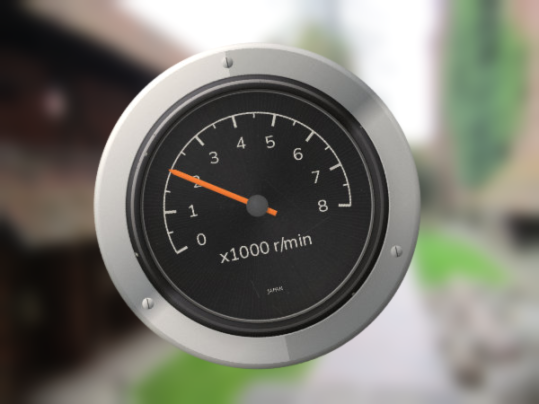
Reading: 2000,rpm
